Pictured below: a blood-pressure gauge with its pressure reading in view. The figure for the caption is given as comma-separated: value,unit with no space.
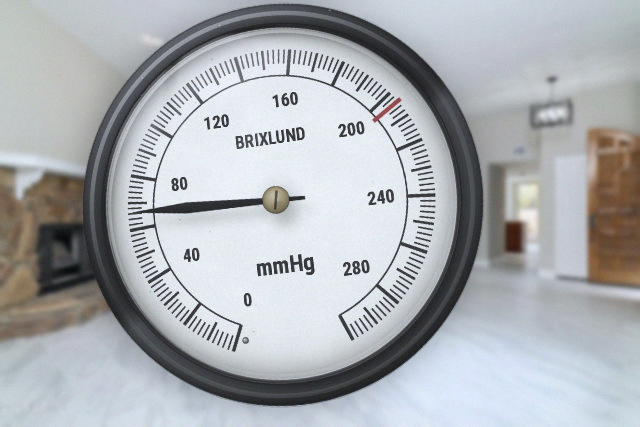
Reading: 66,mmHg
